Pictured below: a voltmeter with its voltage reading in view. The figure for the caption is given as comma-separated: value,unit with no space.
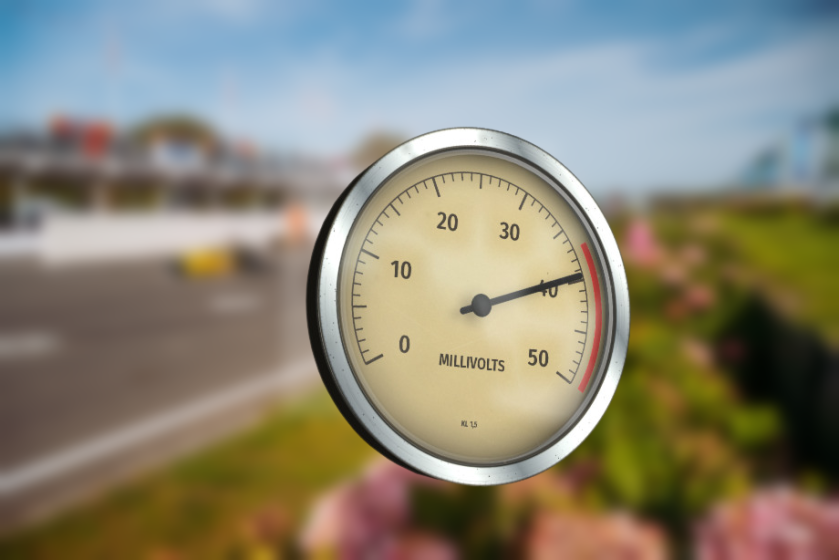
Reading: 39.5,mV
